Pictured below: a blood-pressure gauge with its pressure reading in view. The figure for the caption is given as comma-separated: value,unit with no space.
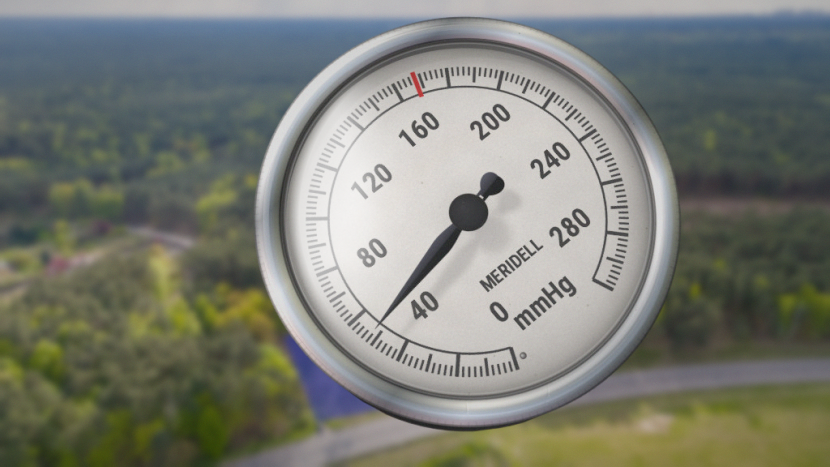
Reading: 52,mmHg
